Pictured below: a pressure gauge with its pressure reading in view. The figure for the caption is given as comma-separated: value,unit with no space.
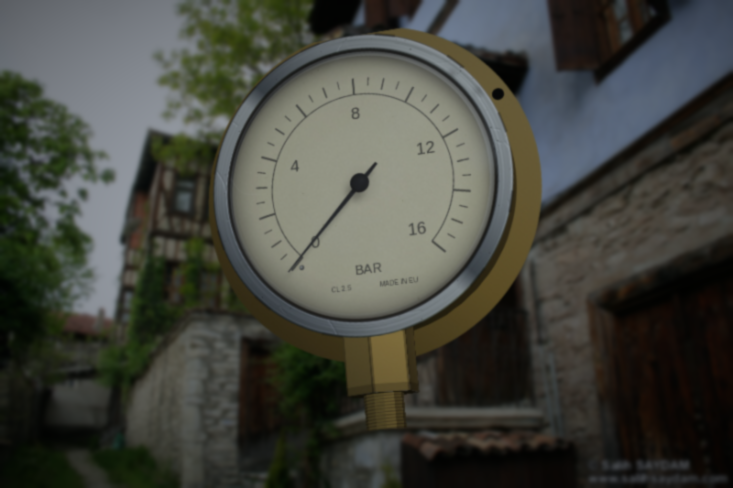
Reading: 0,bar
